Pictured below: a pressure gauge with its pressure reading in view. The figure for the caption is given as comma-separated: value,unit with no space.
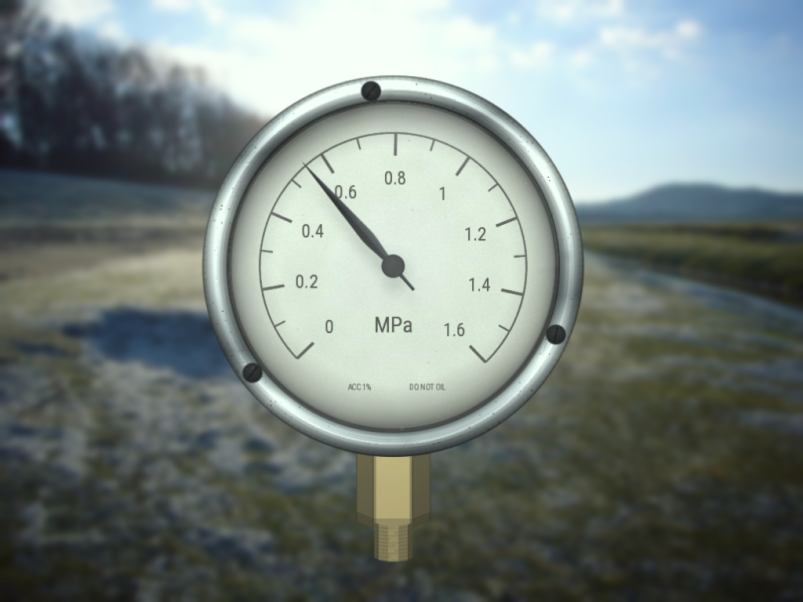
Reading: 0.55,MPa
